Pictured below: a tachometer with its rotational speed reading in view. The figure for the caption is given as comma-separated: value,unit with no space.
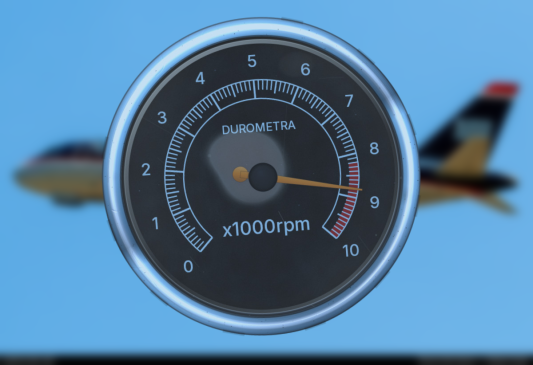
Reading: 8800,rpm
